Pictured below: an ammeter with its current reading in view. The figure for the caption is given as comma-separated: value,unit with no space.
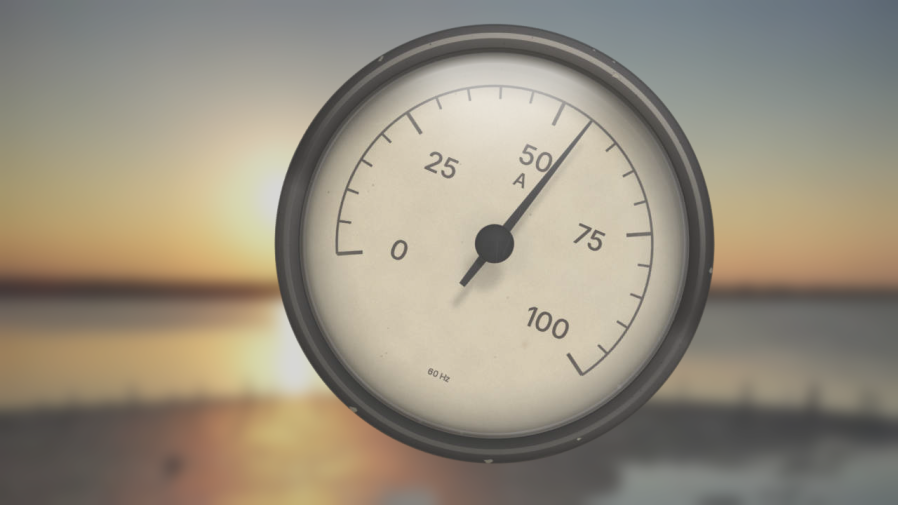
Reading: 55,A
